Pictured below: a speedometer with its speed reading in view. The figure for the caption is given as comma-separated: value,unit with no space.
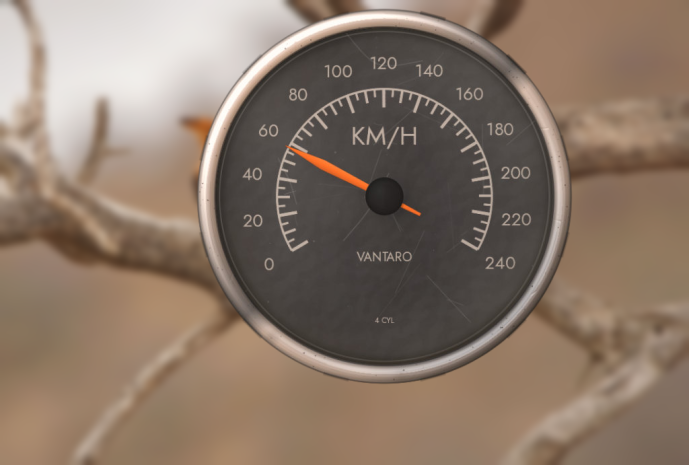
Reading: 57.5,km/h
